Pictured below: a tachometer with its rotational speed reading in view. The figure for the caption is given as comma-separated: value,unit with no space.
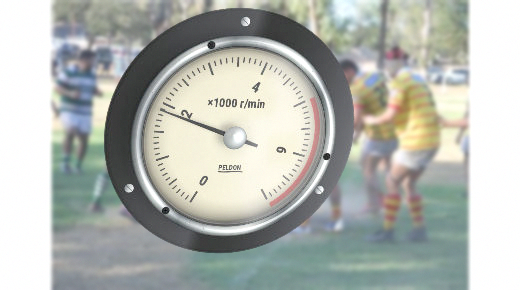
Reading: 1900,rpm
